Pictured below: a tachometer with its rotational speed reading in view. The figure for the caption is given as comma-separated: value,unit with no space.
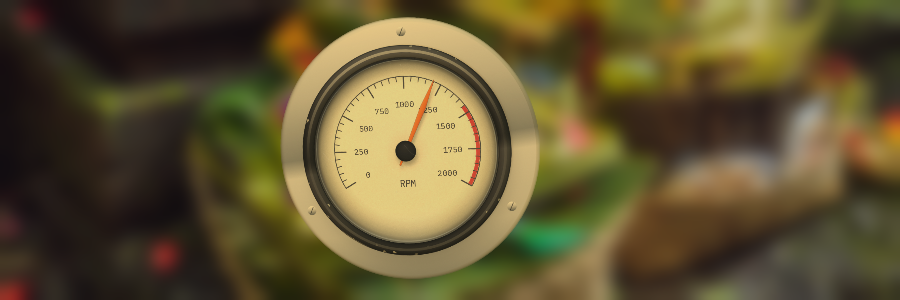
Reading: 1200,rpm
